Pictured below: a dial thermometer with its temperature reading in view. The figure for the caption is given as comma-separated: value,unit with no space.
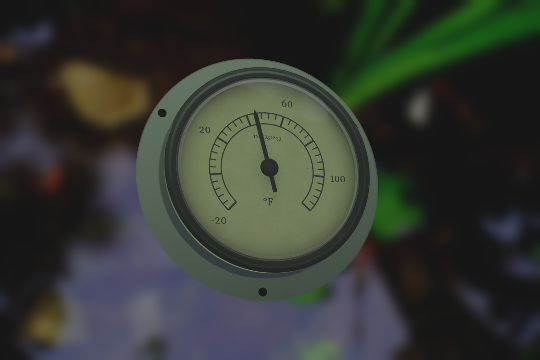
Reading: 44,°F
